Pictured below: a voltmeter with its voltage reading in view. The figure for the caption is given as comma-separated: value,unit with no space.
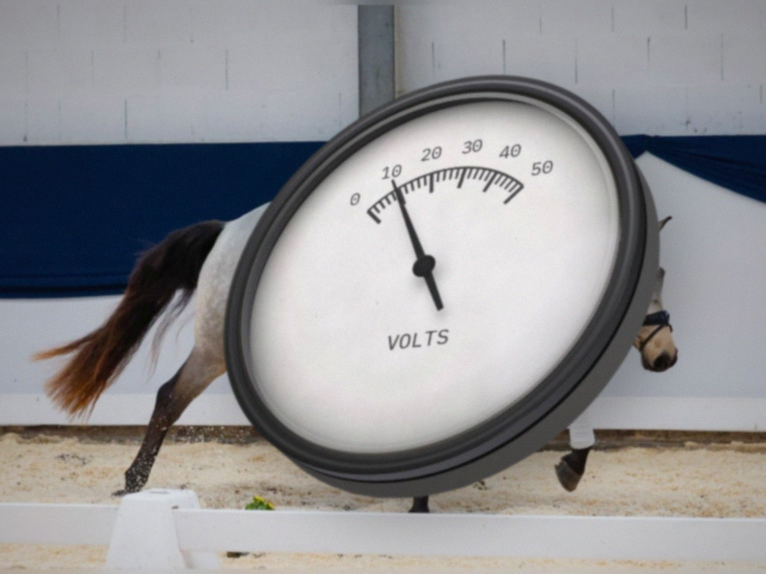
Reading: 10,V
